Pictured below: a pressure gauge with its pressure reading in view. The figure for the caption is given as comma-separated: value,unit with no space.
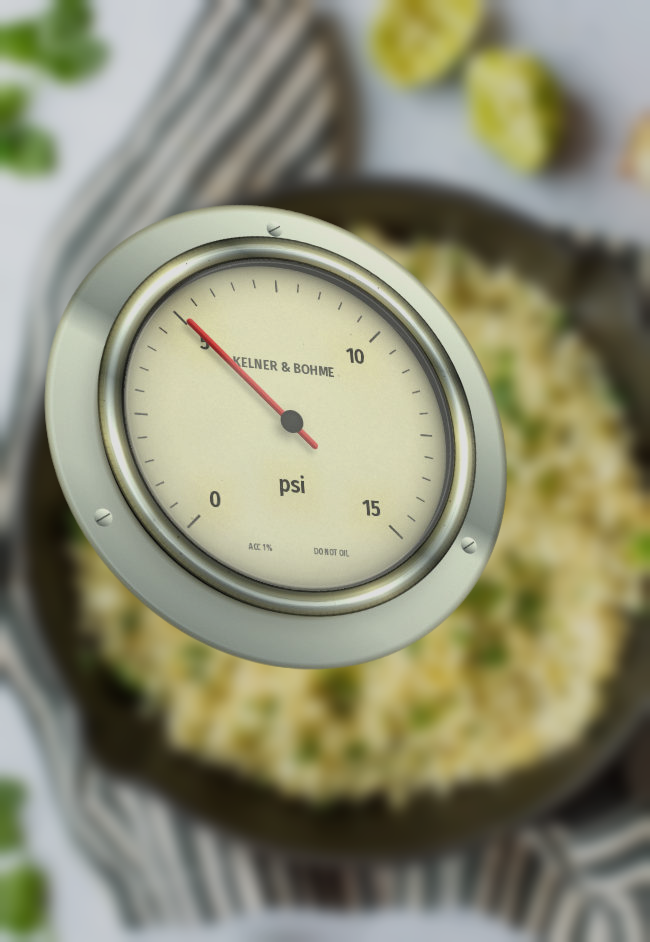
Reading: 5,psi
